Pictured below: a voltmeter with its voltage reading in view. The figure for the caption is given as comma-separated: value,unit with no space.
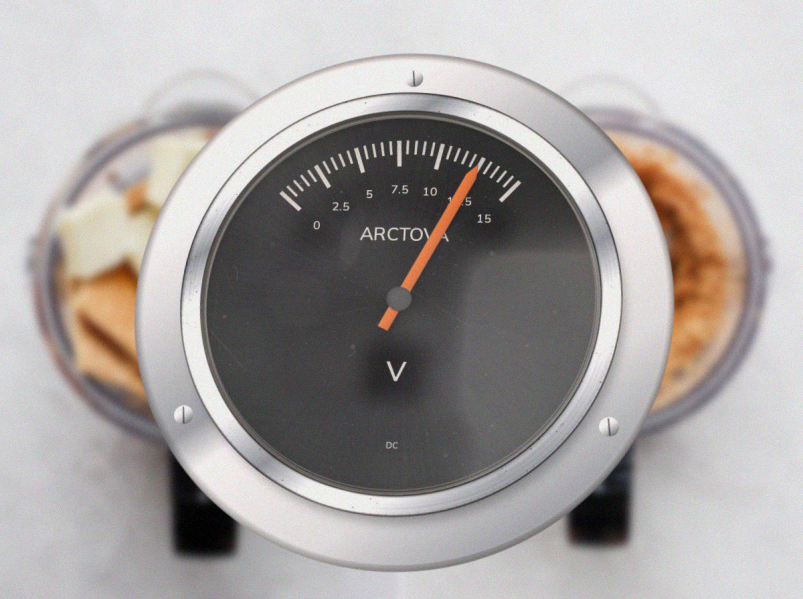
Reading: 12.5,V
